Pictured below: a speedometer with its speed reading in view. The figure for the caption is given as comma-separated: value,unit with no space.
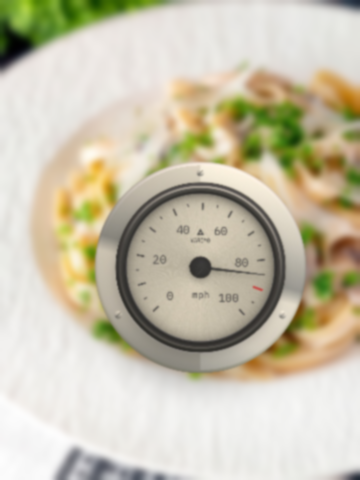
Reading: 85,mph
